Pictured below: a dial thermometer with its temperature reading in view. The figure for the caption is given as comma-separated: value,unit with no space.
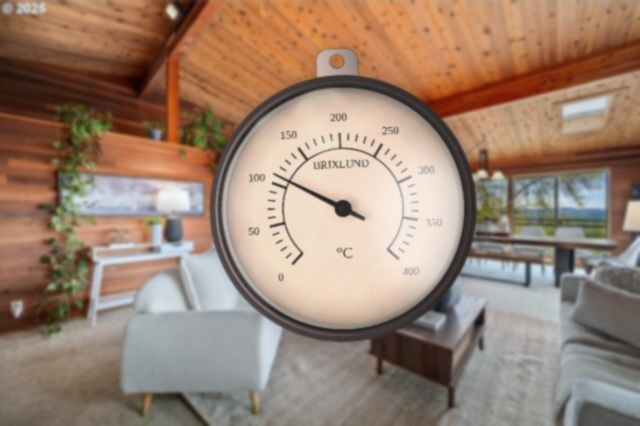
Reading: 110,°C
